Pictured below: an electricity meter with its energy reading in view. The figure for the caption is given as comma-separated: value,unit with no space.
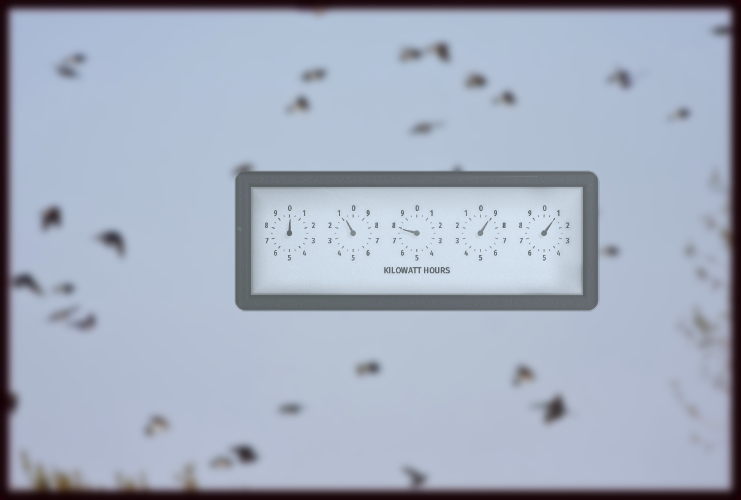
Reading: 791,kWh
